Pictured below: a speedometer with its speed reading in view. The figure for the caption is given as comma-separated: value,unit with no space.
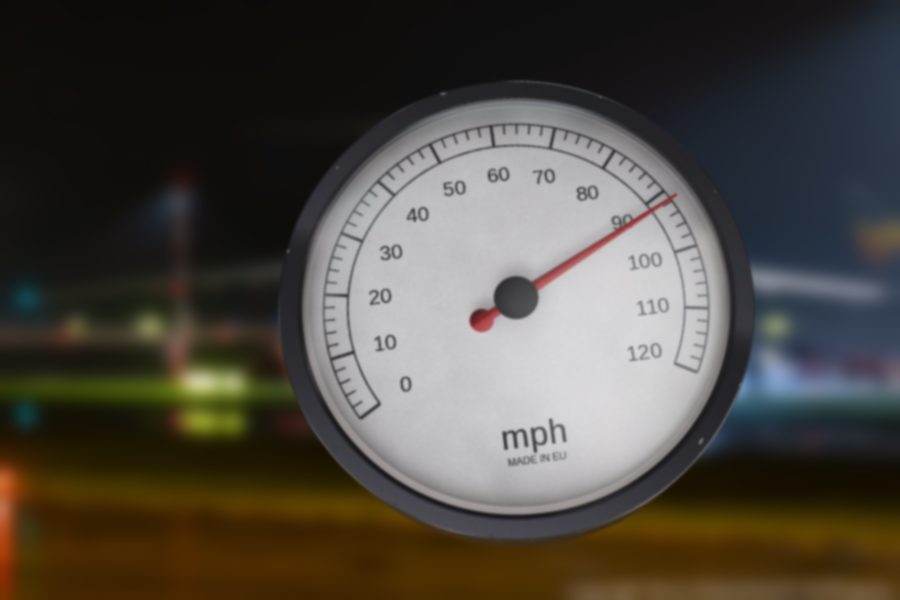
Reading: 92,mph
